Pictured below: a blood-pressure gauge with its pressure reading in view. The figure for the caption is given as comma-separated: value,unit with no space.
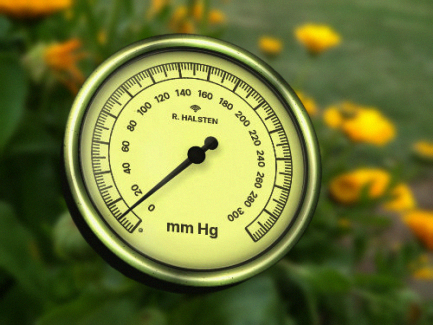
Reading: 10,mmHg
